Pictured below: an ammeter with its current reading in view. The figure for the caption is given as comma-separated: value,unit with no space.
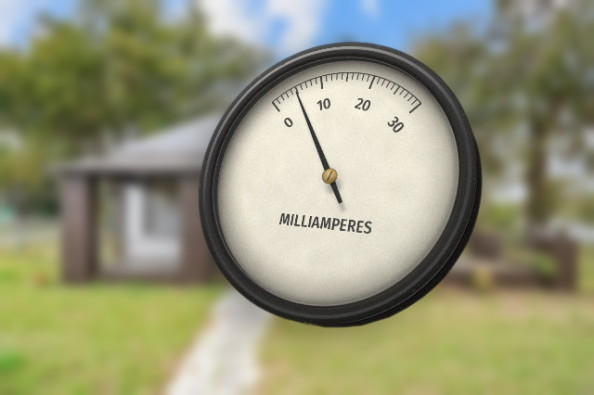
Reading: 5,mA
